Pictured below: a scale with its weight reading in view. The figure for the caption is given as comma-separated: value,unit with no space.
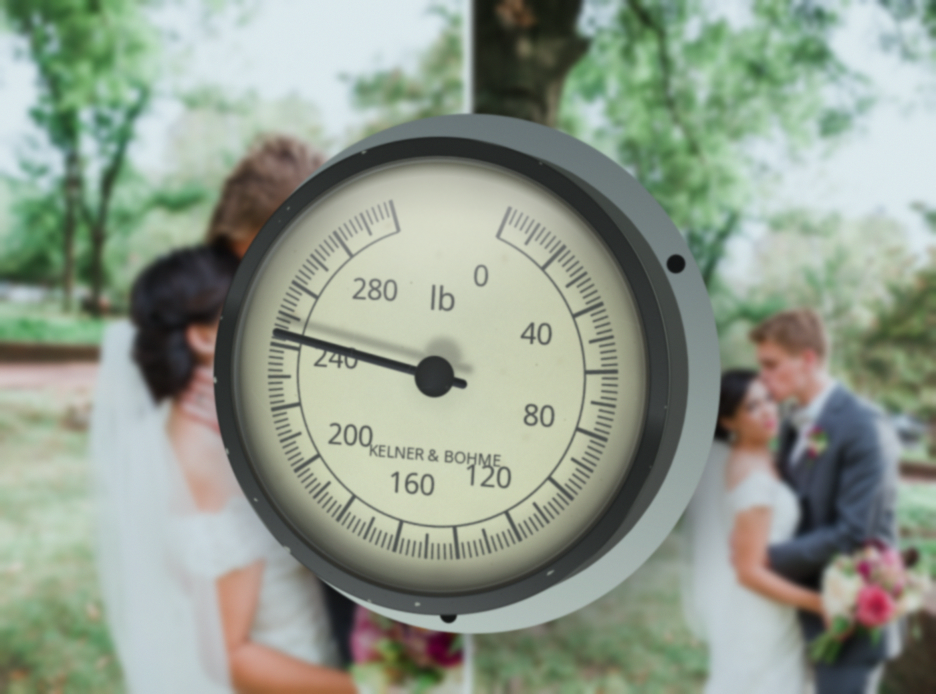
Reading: 244,lb
